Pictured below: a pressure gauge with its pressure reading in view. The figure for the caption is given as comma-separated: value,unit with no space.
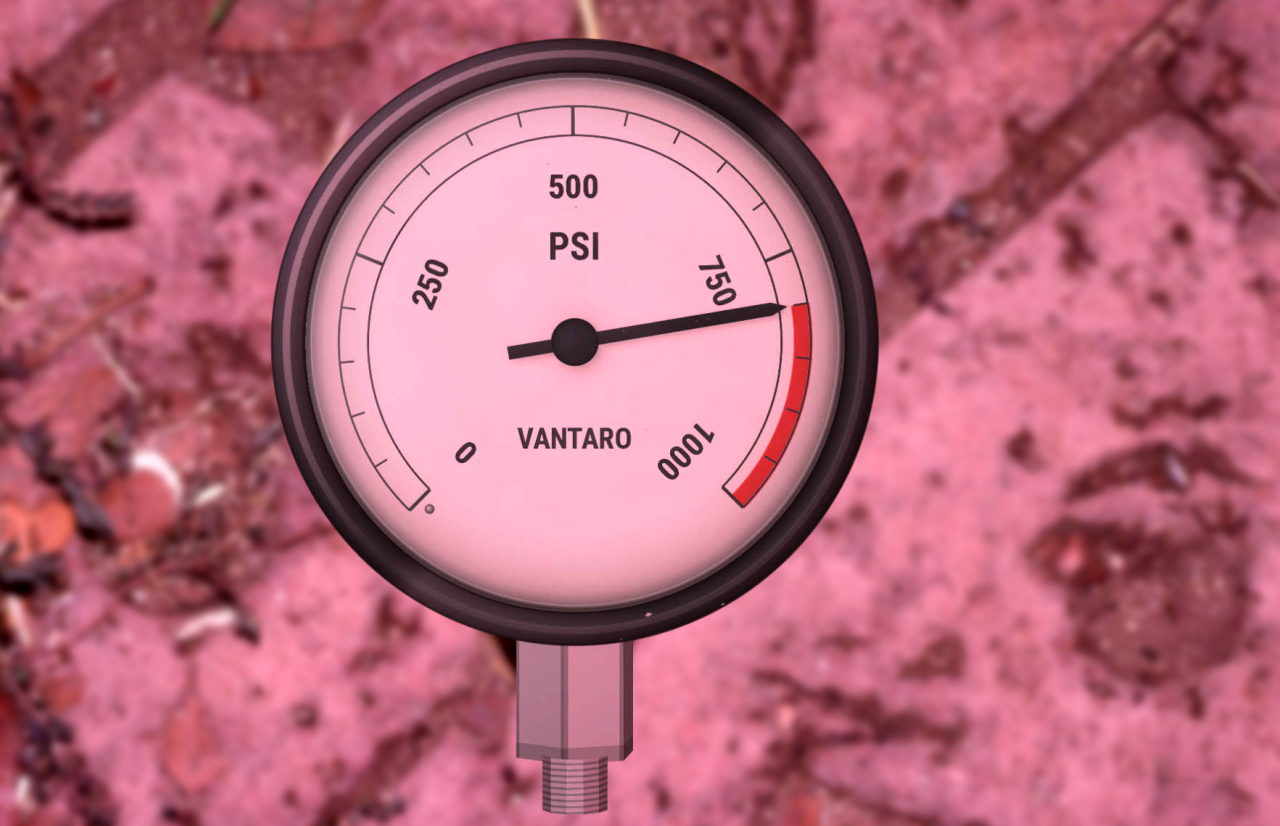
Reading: 800,psi
